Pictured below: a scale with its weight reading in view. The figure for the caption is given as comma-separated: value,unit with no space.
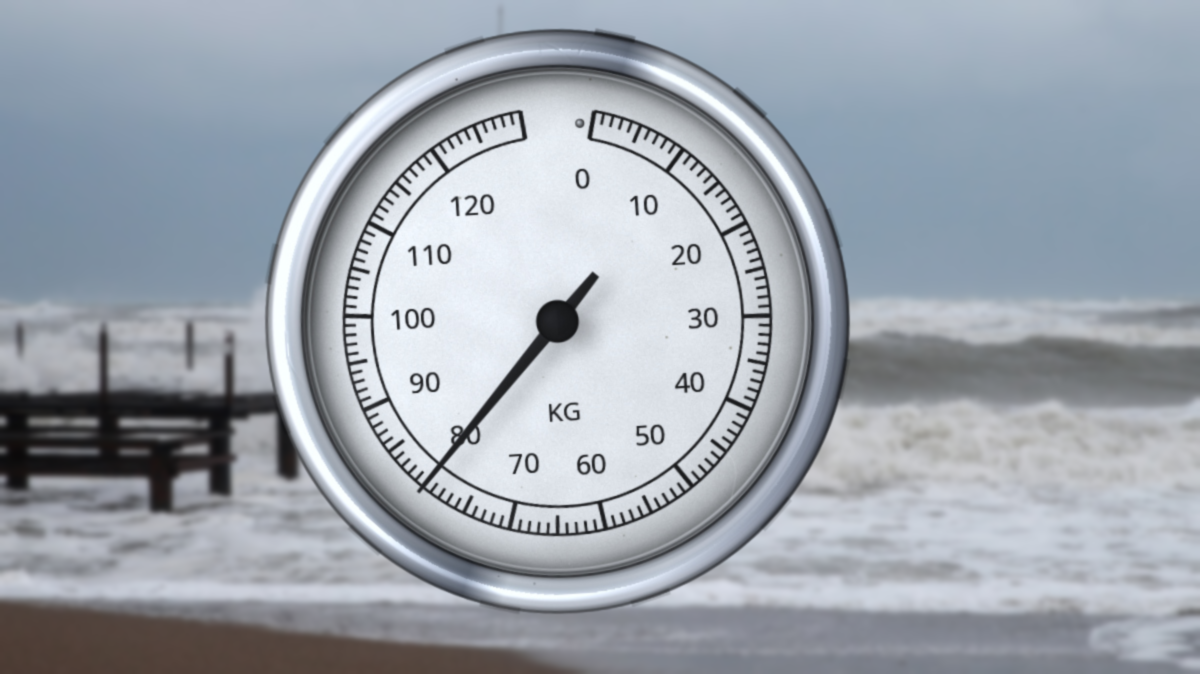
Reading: 80,kg
